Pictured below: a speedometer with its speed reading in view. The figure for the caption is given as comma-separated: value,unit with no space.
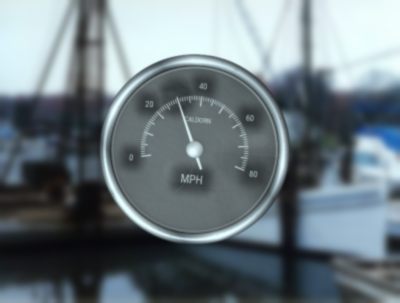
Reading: 30,mph
